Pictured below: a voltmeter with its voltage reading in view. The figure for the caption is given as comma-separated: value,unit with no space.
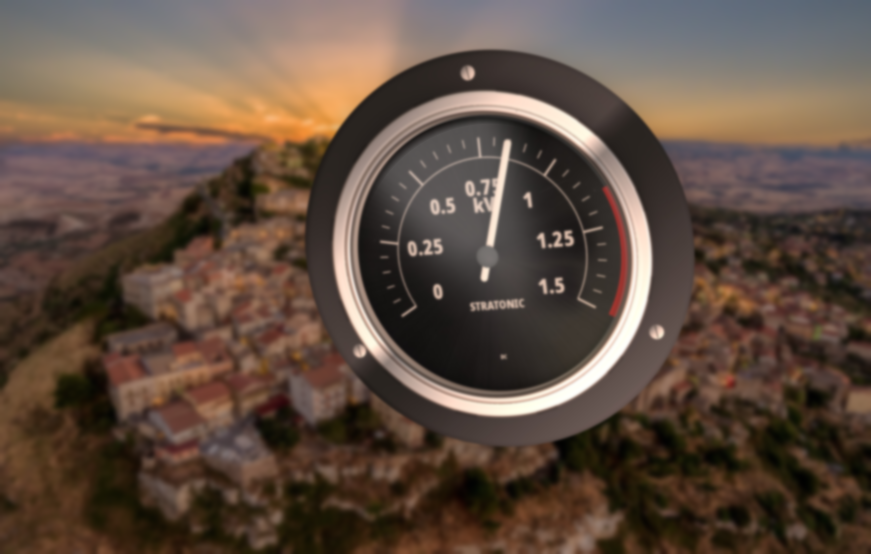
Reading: 0.85,kV
